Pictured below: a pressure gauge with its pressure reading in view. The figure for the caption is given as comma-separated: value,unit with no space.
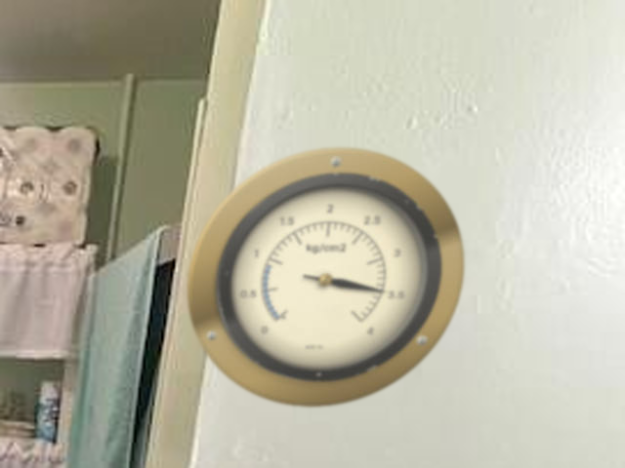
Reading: 3.5,kg/cm²
